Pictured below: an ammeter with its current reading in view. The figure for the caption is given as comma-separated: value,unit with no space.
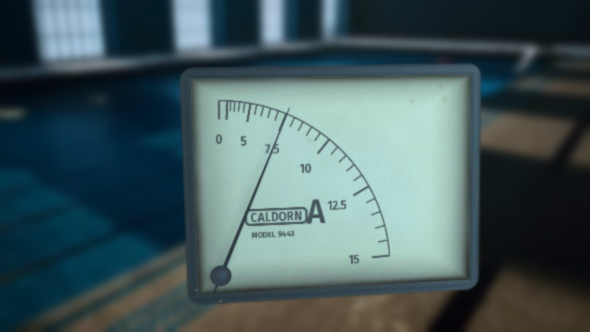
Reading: 7.5,A
